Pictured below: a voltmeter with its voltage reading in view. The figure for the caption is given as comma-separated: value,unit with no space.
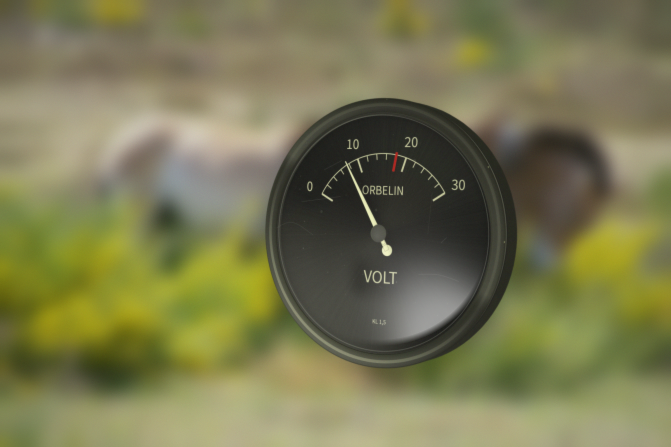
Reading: 8,V
